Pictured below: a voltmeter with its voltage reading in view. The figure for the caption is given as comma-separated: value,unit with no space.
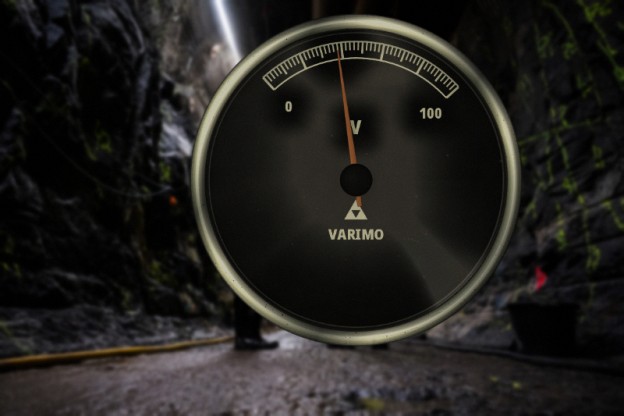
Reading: 38,V
